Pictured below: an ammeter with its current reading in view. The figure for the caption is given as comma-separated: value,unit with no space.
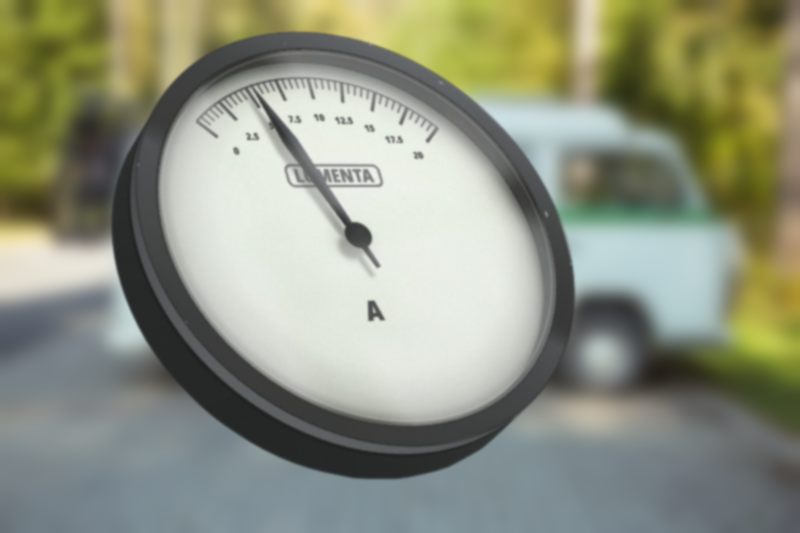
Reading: 5,A
